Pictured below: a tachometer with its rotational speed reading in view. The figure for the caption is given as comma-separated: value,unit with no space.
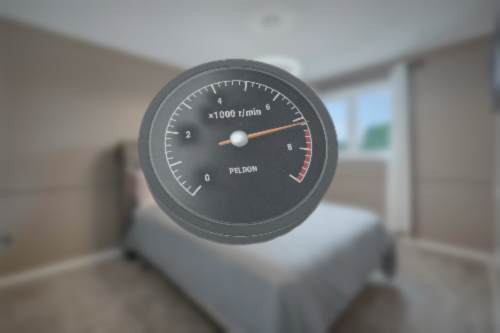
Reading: 7200,rpm
